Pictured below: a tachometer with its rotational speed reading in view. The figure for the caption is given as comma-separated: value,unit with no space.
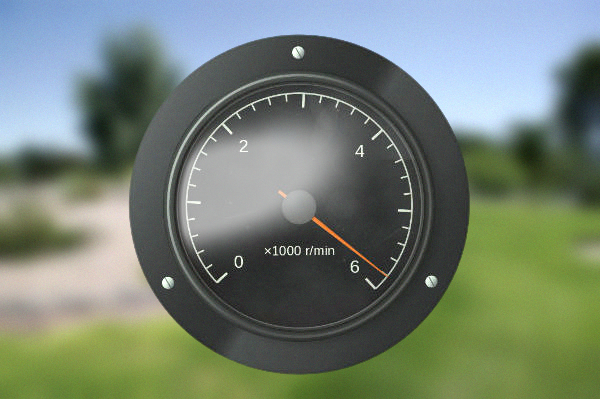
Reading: 5800,rpm
